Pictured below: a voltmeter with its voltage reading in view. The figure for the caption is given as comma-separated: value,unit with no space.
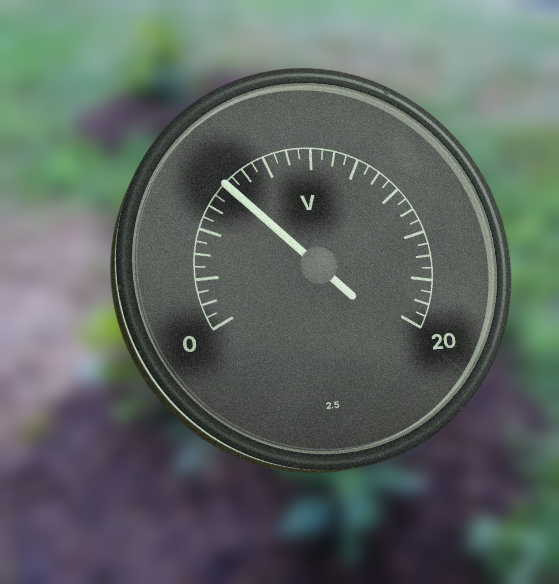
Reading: 6,V
